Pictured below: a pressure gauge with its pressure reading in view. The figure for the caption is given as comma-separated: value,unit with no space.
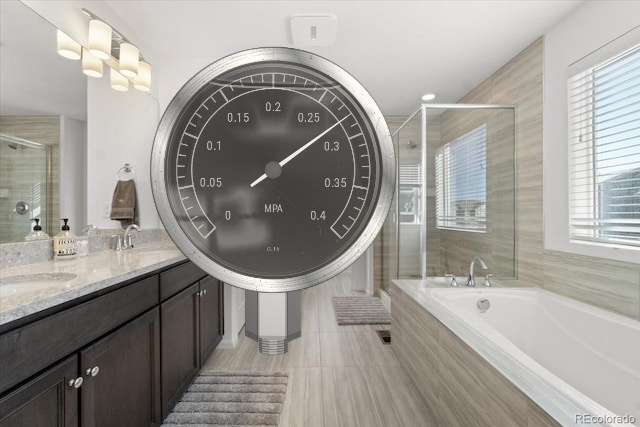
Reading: 0.28,MPa
